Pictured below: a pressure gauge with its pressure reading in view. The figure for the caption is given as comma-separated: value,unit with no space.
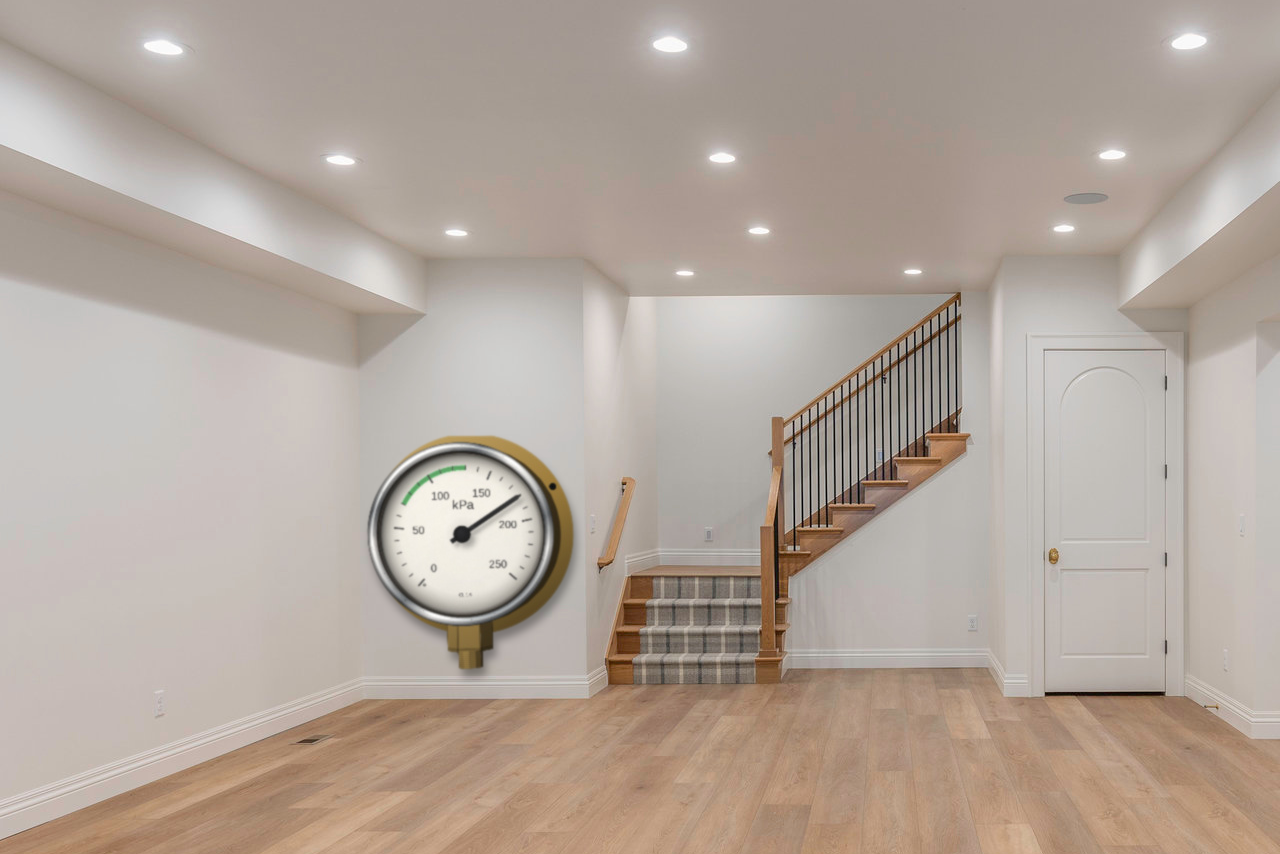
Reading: 180,kPa
